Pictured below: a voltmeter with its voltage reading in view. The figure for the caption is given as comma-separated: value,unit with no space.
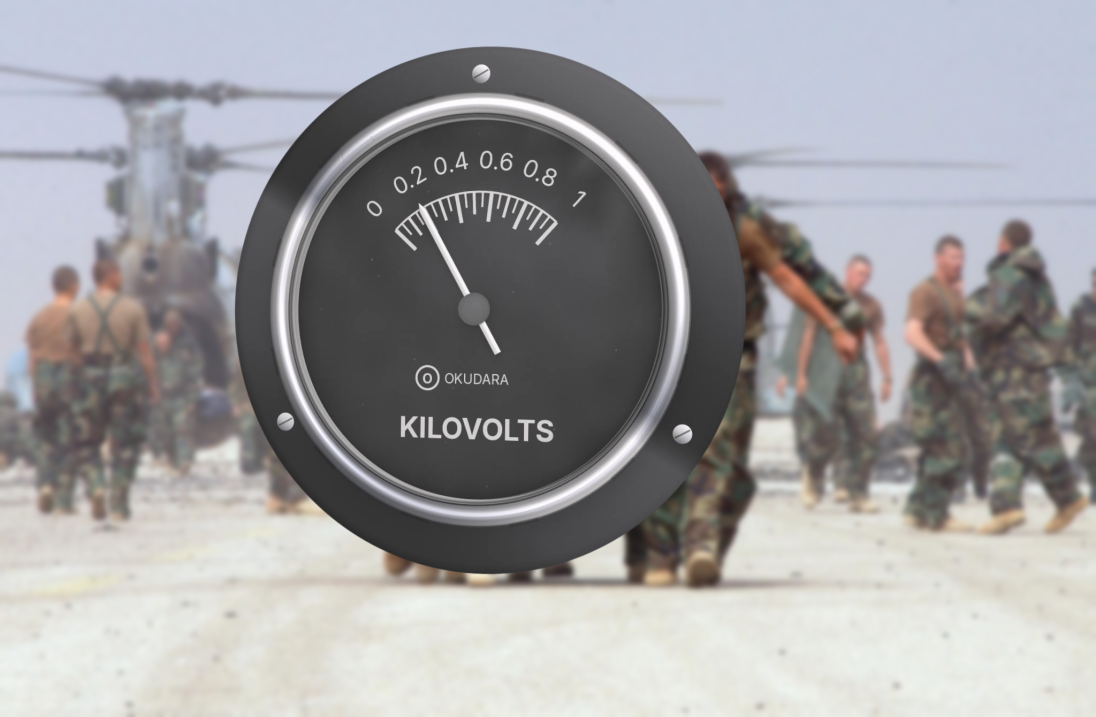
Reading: 0.2,kV
